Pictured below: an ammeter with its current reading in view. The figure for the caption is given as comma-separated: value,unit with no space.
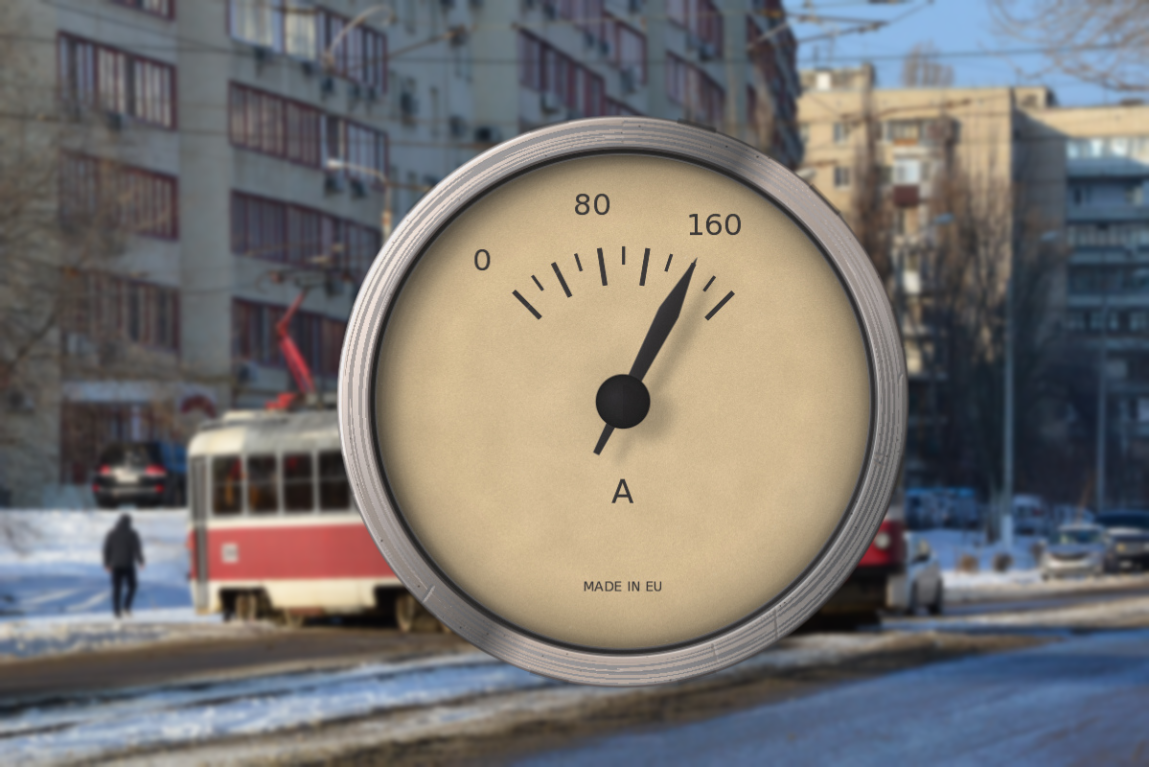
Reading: 160,A
